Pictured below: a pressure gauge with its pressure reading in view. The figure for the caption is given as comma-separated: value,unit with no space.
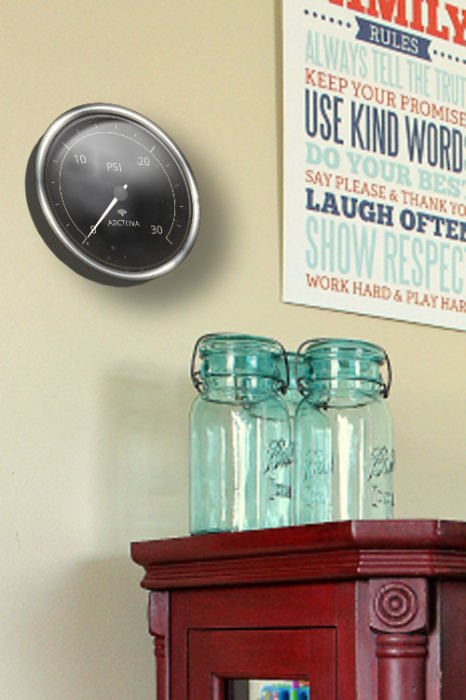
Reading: 0,psi
